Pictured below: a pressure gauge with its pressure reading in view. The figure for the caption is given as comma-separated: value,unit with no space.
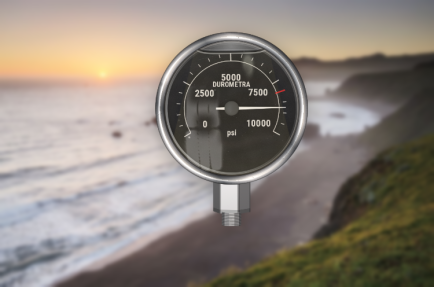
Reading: 8750,psi
